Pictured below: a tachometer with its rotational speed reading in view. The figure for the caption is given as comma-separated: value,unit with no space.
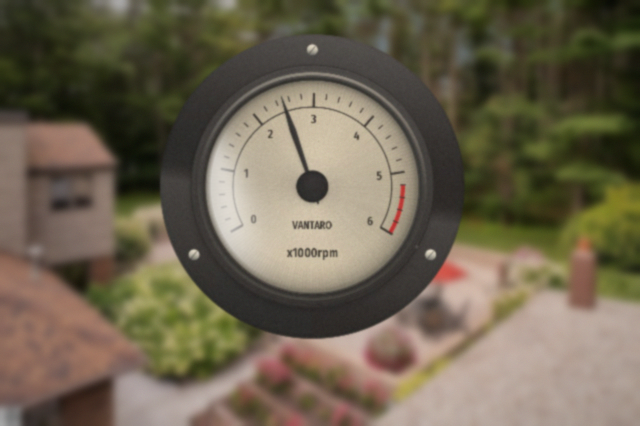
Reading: 2500,rpm
